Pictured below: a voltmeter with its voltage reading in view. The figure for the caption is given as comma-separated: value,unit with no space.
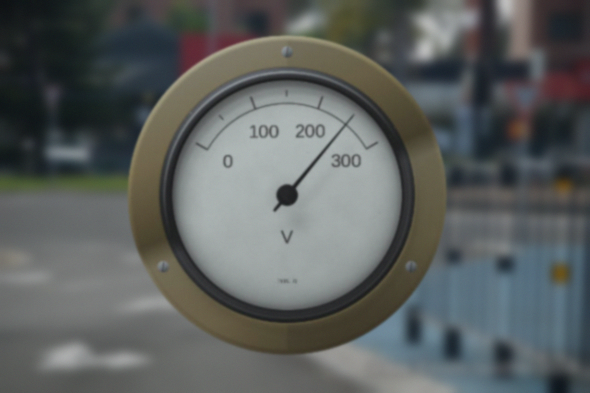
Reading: 250,V
